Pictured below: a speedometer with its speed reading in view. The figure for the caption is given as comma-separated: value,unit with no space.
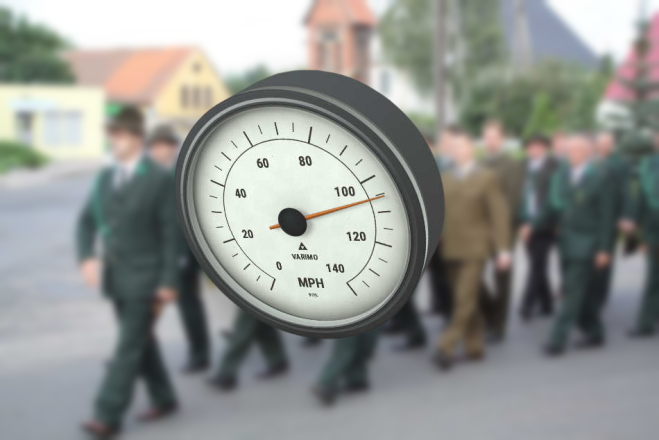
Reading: 105,mph
